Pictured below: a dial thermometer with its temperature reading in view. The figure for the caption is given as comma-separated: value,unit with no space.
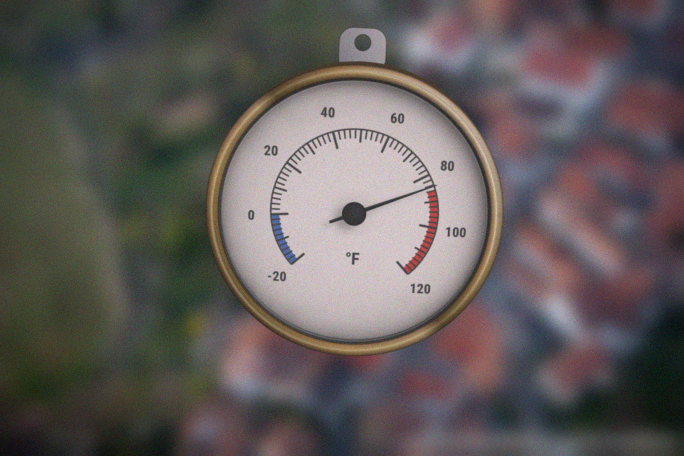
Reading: 84,°F
